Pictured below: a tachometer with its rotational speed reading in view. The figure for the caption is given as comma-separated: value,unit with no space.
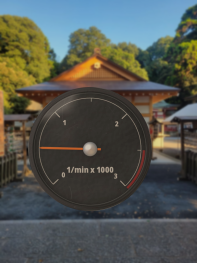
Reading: 500,rpm
